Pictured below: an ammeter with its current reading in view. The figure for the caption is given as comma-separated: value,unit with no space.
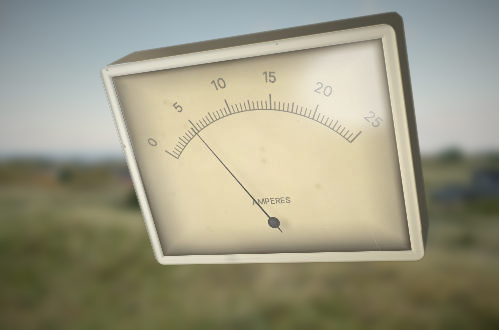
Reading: 5,A
